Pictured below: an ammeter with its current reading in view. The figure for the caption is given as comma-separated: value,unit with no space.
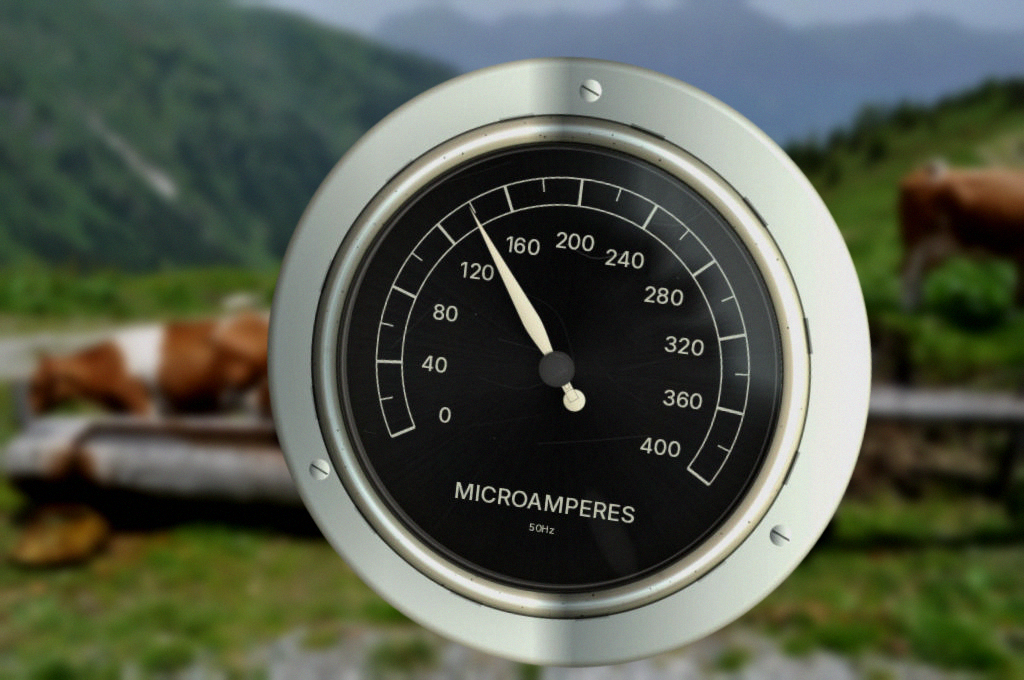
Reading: 140,µA
